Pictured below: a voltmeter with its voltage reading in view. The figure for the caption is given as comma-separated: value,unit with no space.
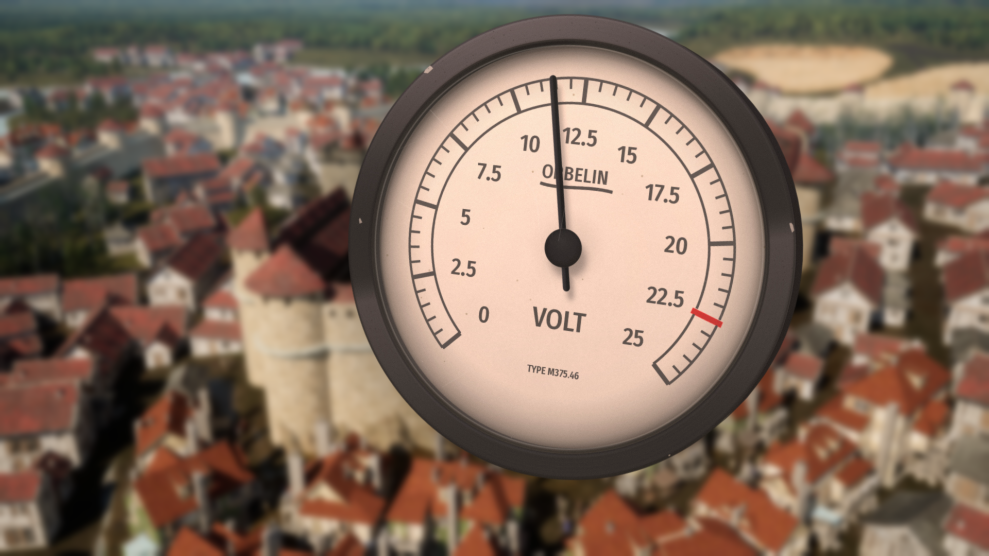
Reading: 11.5,V
